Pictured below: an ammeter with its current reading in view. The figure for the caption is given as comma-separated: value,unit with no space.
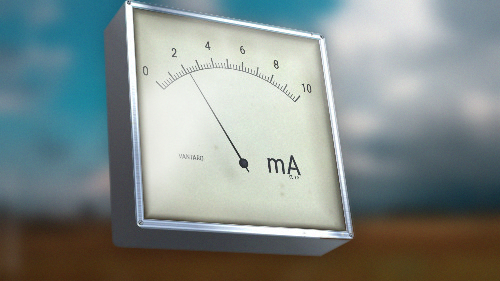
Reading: 2,mA
